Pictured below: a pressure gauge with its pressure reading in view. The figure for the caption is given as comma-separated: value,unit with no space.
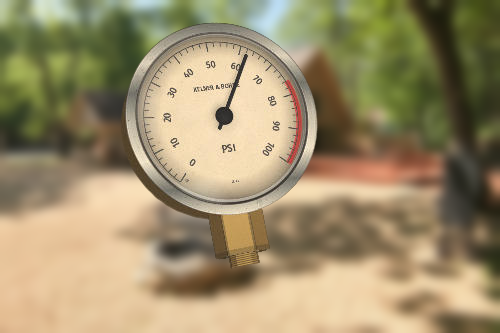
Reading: 62,psi
